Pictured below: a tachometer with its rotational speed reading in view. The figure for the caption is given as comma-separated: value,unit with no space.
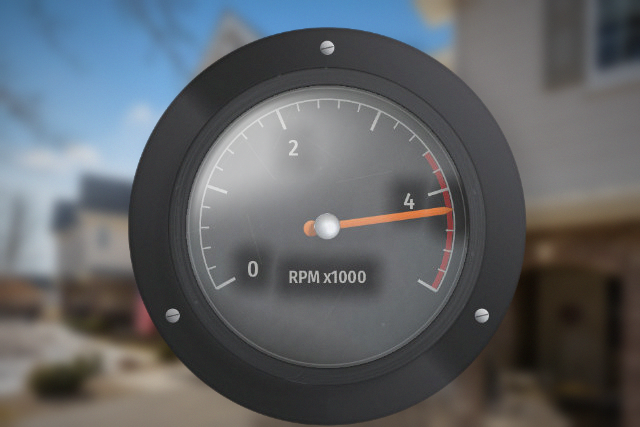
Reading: 4200,rpm
